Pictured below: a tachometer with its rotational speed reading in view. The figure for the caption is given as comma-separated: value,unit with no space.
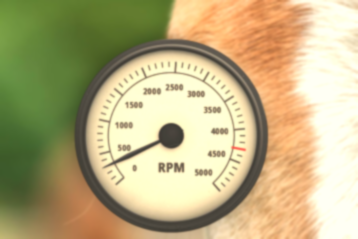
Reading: 300,rpm
